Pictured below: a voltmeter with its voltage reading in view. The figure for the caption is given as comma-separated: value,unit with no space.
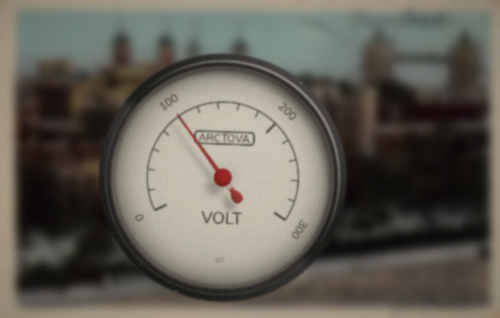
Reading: 100,V
